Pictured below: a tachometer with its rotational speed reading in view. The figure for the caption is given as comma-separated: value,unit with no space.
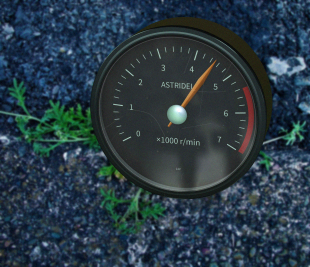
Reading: 4500,rpm
